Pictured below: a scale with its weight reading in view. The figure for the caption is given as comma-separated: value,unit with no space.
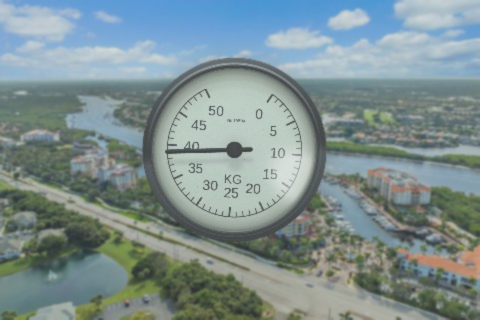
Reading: 39,kg
